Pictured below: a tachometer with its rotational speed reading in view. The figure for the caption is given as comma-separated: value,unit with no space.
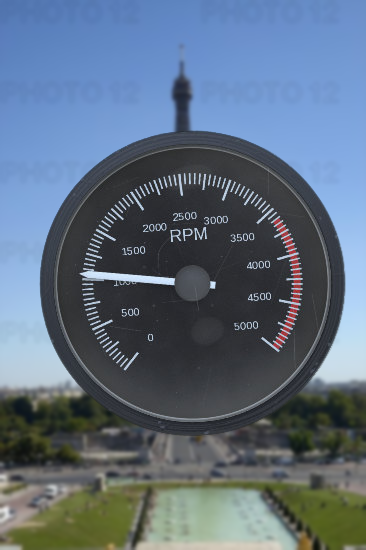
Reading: 1050,rpm
